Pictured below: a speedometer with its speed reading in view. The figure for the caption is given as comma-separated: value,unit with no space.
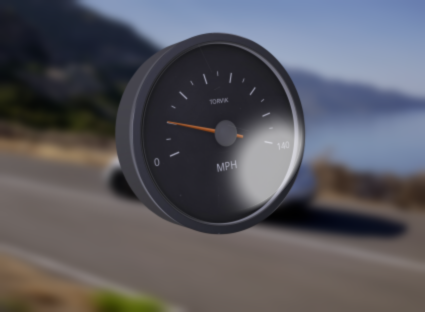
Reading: 20,mph
